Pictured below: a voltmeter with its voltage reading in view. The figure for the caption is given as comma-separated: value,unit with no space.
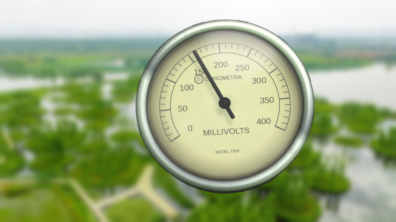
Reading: 160,mV
